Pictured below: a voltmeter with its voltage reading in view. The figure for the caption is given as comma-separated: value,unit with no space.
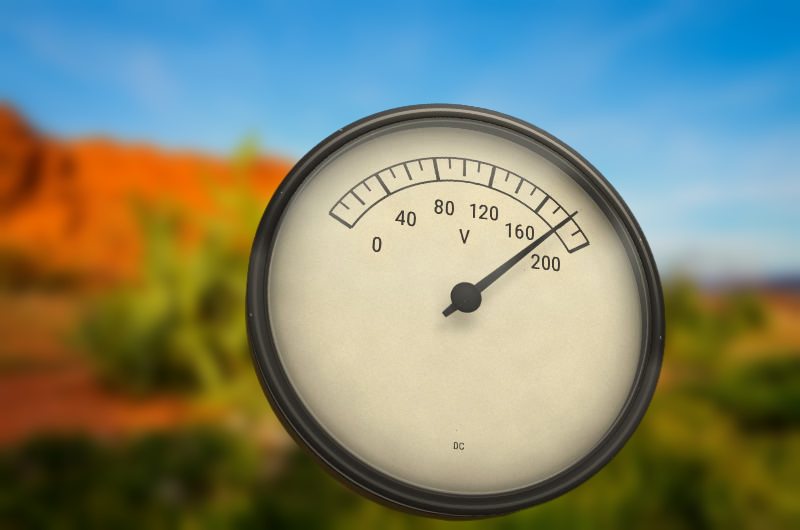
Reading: 180,V
